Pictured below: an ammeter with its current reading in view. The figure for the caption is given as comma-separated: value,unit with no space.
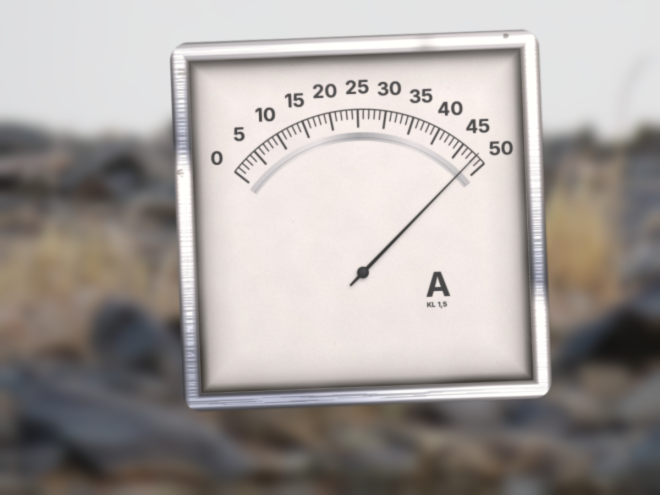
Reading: 48,A
